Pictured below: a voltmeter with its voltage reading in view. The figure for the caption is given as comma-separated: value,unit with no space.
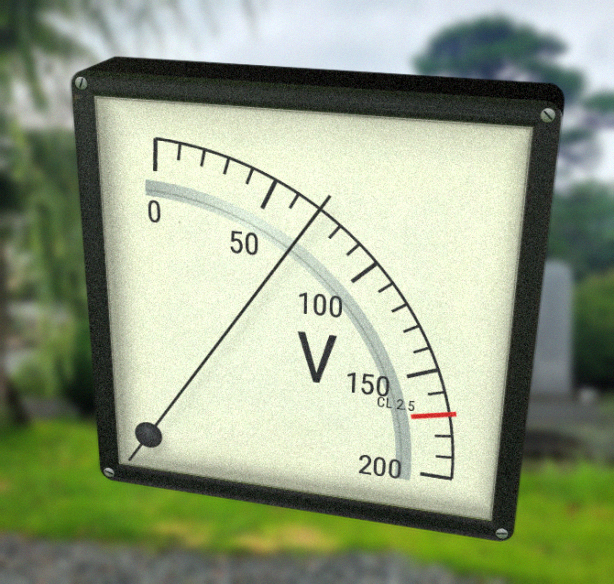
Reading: 70,V
